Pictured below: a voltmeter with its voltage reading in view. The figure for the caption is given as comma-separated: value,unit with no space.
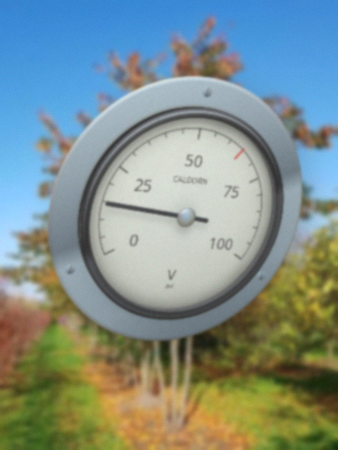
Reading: 15,V
